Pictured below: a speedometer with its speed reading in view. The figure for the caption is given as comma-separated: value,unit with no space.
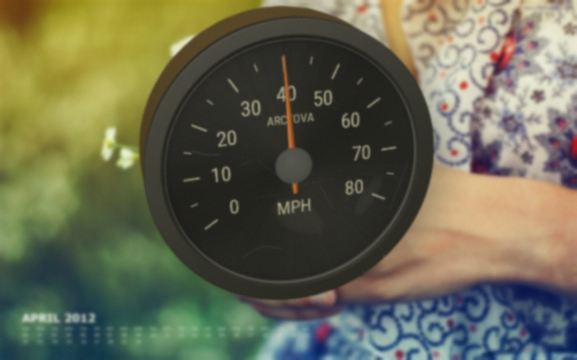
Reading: 40,mph
